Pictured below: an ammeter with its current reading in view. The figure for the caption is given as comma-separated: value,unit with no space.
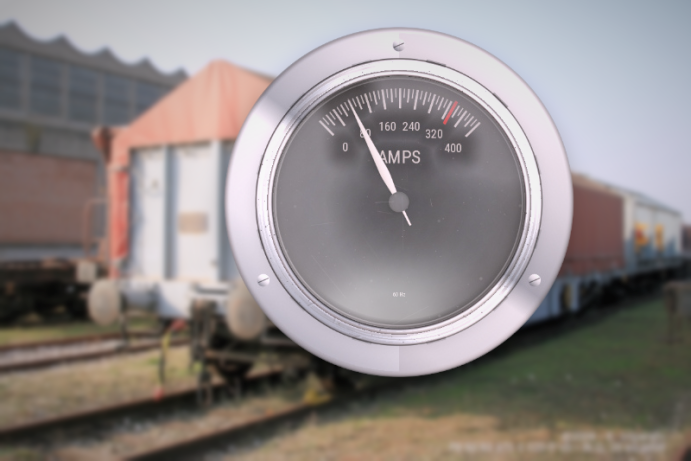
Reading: 80,A
